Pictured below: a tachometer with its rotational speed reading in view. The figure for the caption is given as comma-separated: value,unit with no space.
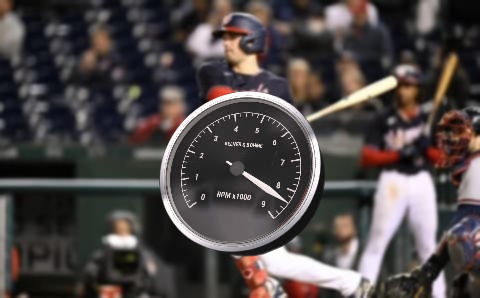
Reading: 8400,rpm
